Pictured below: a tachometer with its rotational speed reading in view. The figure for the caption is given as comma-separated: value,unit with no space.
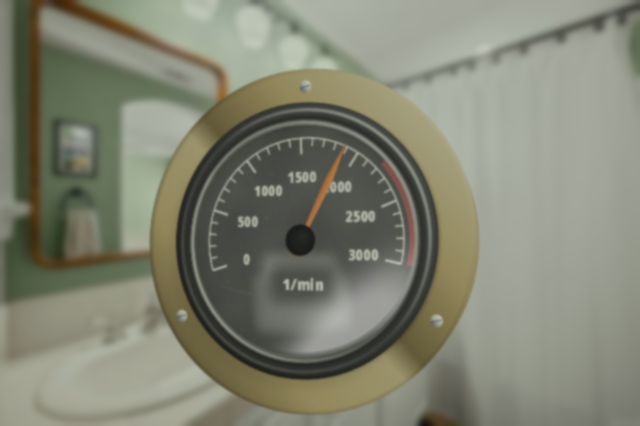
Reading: 1900,rpm
